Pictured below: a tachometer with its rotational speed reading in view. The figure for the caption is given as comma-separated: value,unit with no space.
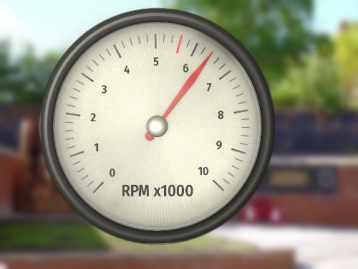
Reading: 6400,rpm
